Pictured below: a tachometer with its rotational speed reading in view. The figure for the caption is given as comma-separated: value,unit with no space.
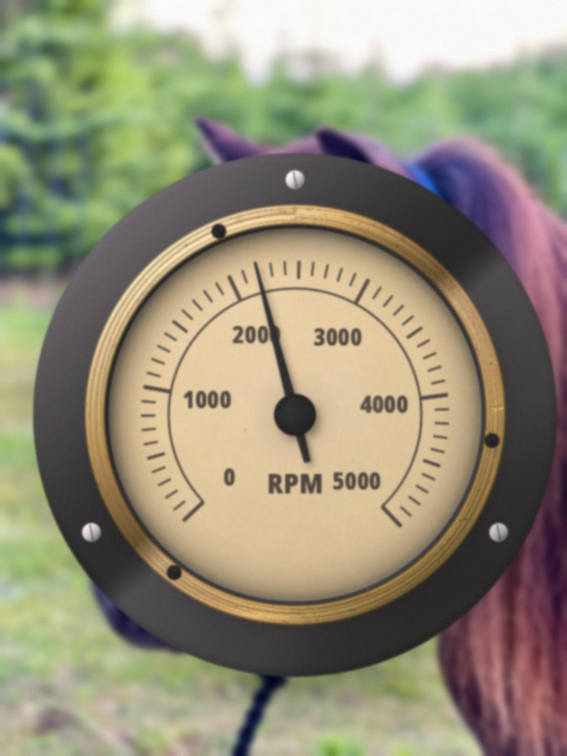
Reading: 2200,rpm
